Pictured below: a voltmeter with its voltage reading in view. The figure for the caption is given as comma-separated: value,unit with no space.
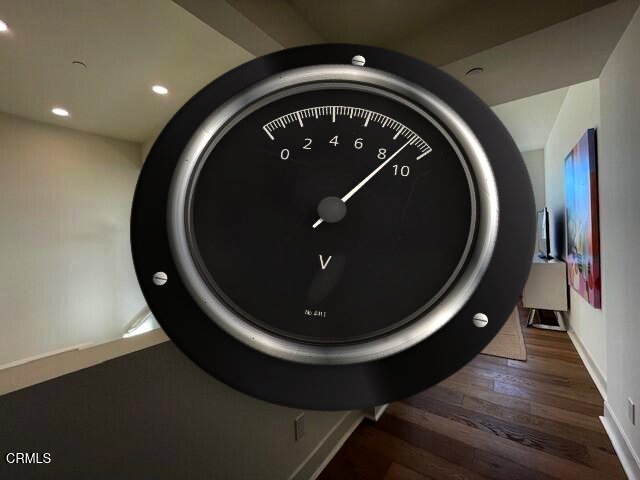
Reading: 9,V
